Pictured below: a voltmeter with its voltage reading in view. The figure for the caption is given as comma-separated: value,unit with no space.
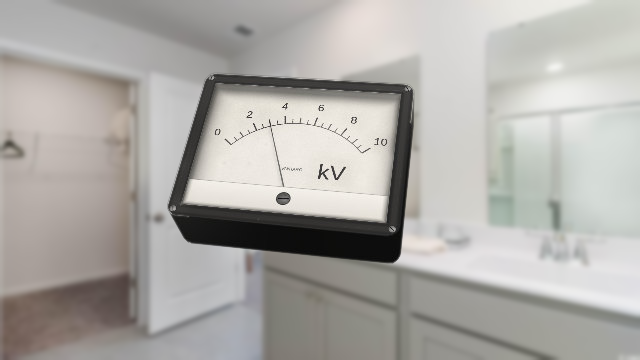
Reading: 3,kV
